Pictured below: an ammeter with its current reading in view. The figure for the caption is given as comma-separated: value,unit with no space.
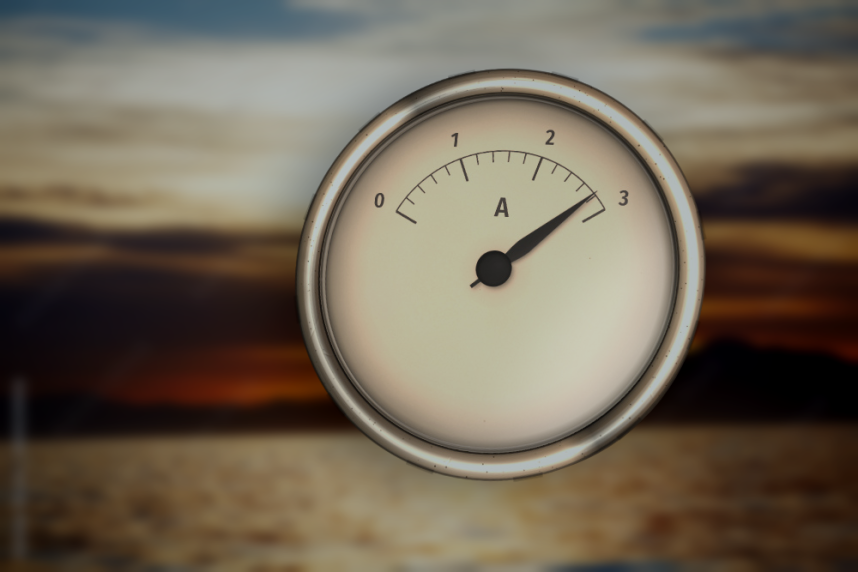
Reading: 2.8,A
